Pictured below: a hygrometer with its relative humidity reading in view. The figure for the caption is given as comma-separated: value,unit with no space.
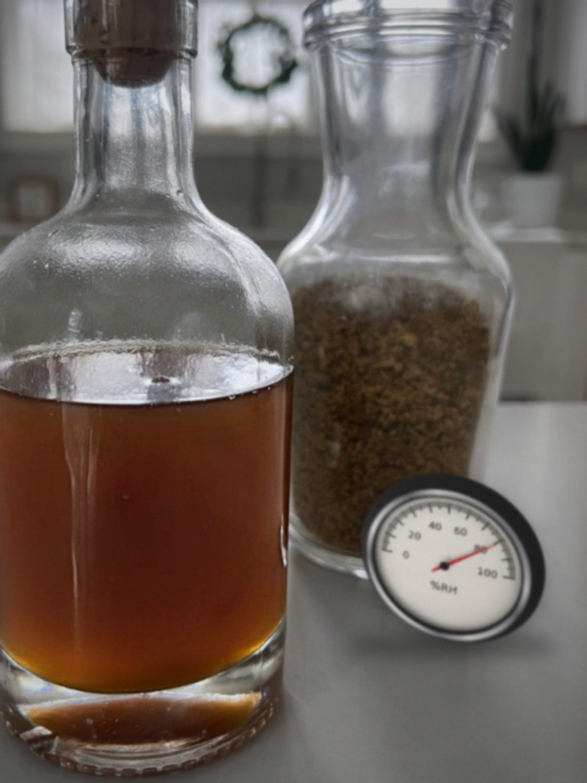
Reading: 80,%
